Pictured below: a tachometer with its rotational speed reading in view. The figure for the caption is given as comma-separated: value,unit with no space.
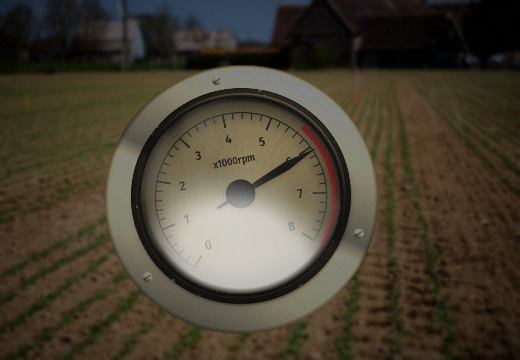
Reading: 6100,rpm
